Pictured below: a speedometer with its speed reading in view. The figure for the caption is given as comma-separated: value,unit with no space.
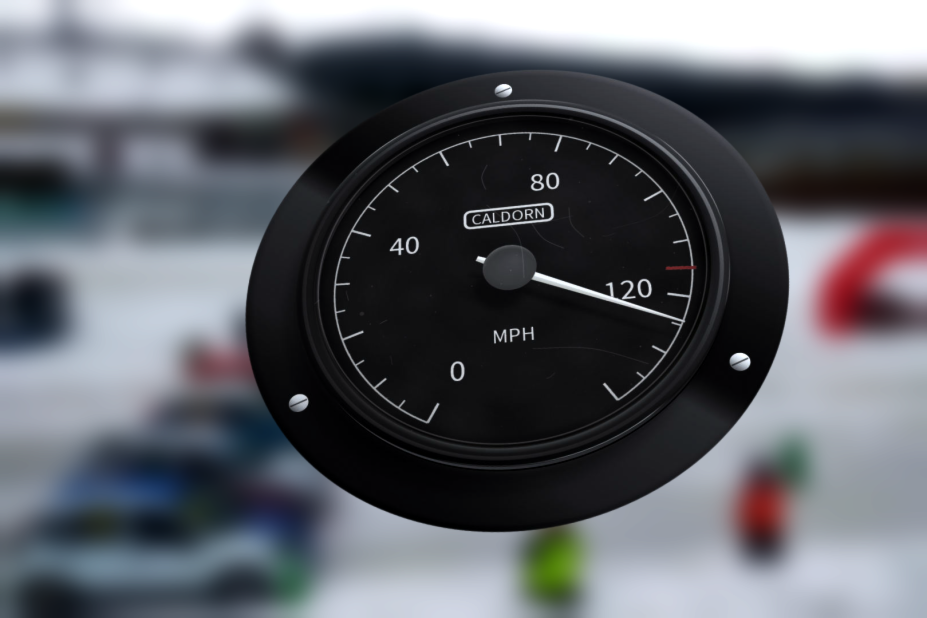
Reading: 125,mph
